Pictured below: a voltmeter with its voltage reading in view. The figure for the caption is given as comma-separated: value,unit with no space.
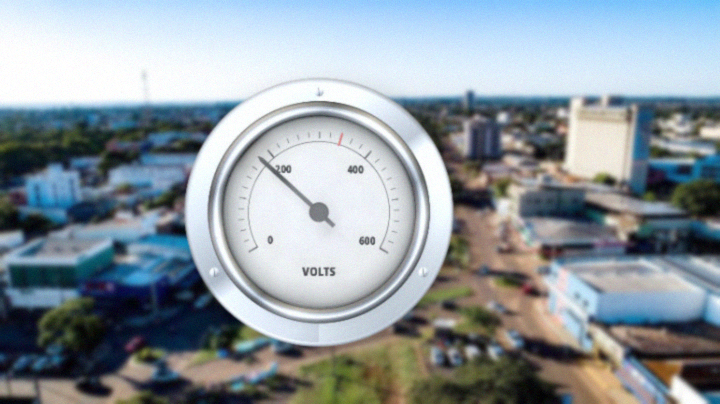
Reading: 180,V
